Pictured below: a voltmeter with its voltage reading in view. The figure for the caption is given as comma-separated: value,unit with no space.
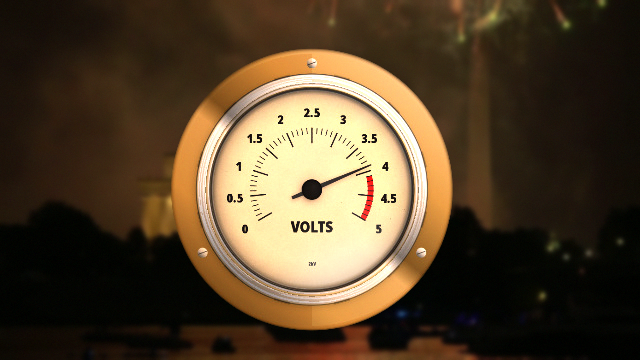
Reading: 3.9,V
